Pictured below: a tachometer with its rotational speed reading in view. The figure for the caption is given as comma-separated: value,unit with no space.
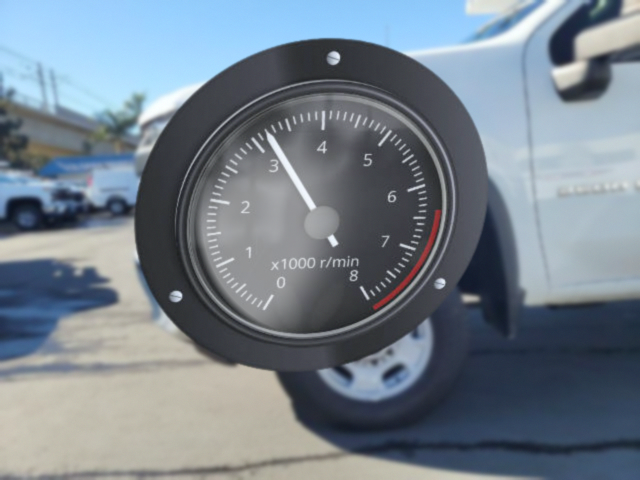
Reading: 3200,rpm
